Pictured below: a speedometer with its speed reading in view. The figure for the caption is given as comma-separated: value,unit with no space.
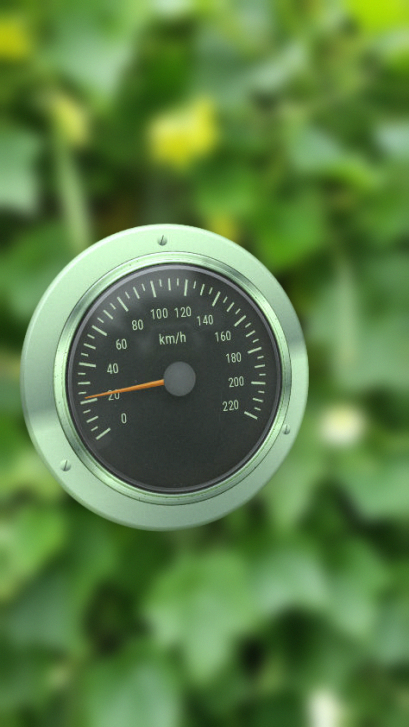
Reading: 22.5,km/h
